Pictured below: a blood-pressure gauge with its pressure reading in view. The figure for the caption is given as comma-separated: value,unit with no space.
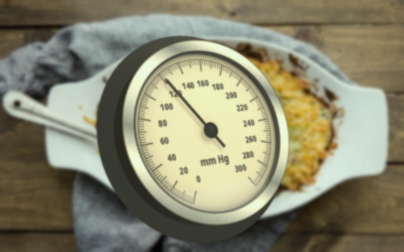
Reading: 120,mmHg
